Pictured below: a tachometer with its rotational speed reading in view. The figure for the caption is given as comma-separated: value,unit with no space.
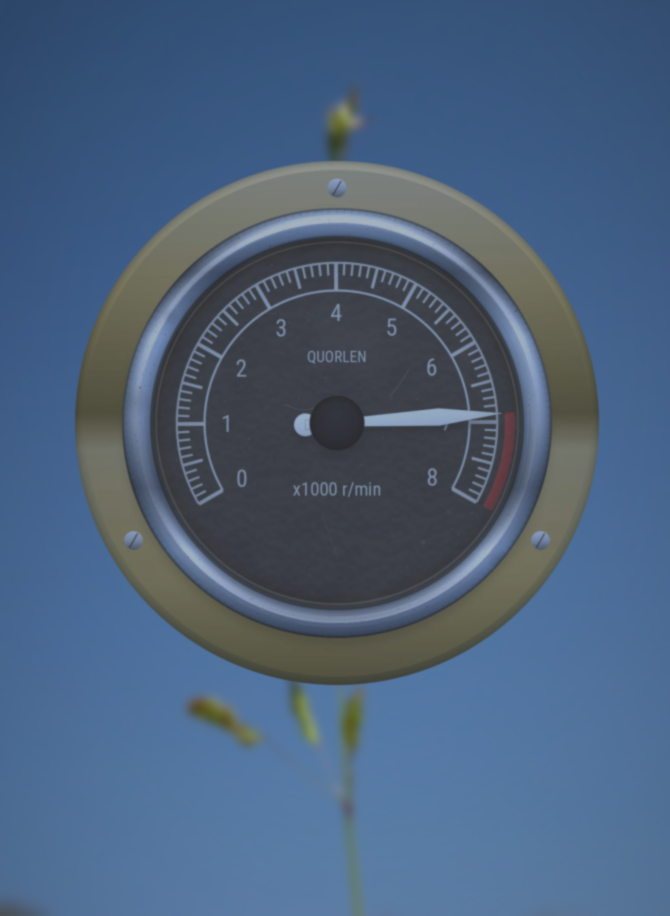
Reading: 6900,rpm
